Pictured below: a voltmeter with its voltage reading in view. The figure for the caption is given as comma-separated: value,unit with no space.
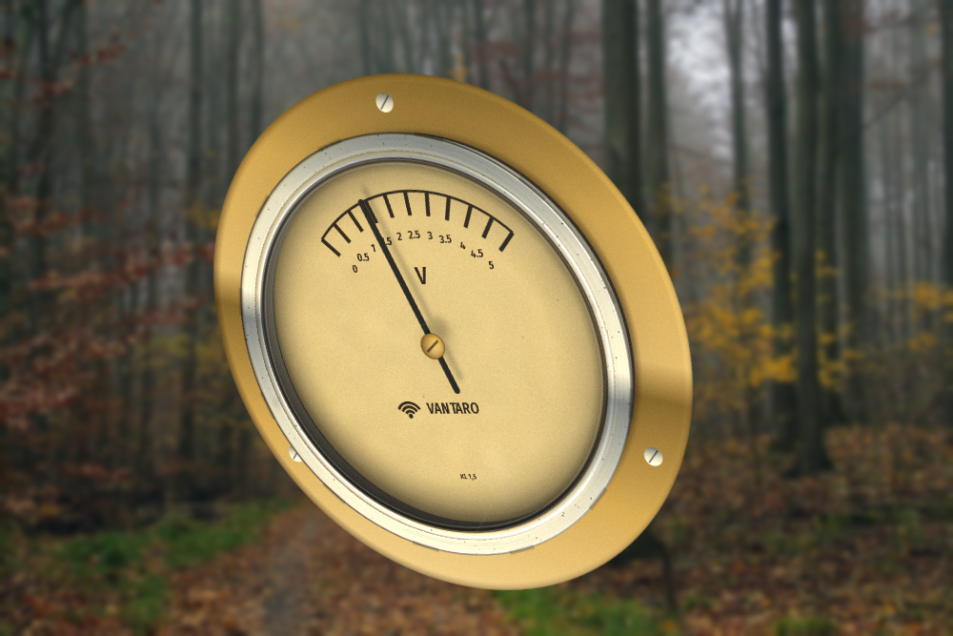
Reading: 1.5,V
